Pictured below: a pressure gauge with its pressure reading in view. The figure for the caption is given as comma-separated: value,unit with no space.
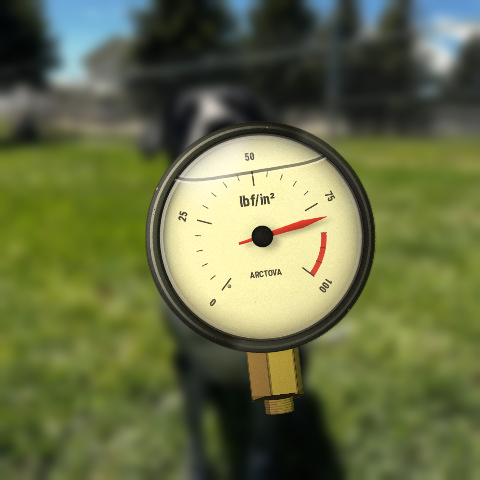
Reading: 80,psi
